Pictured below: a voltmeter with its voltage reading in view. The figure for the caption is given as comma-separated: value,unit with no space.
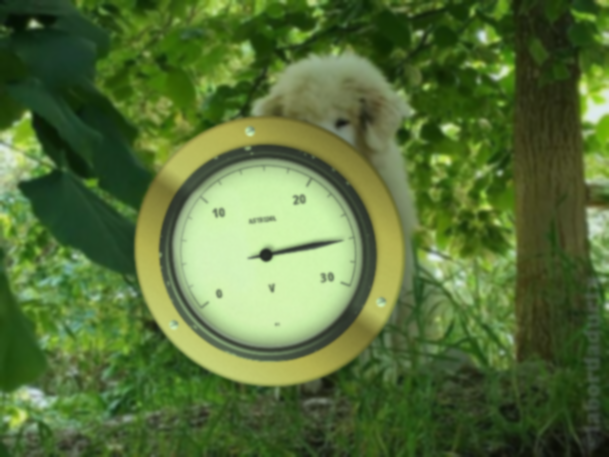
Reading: 26,V
